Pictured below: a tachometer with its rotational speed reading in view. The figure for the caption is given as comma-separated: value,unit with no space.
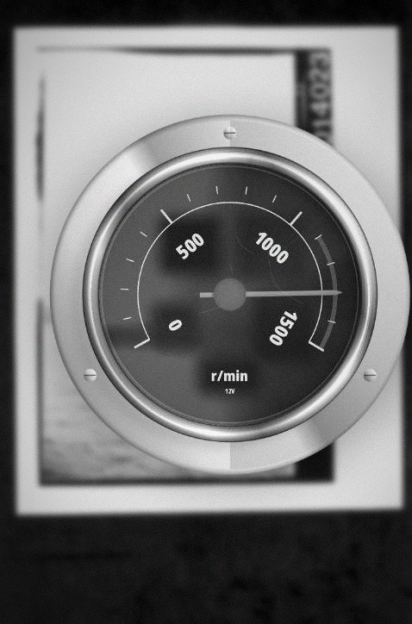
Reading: 1300,rpm
